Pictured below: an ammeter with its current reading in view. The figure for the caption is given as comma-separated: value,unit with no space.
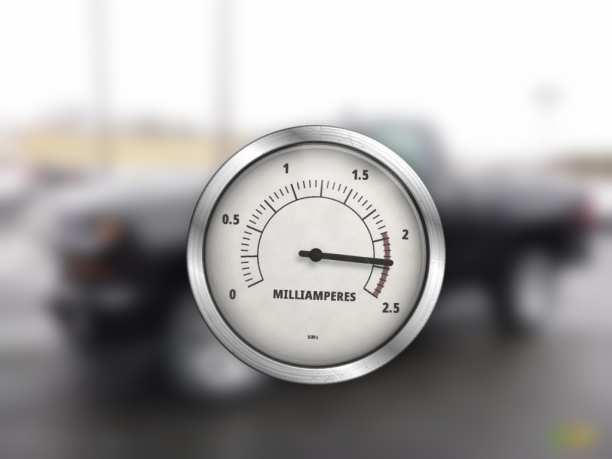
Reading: 2.2,mA
